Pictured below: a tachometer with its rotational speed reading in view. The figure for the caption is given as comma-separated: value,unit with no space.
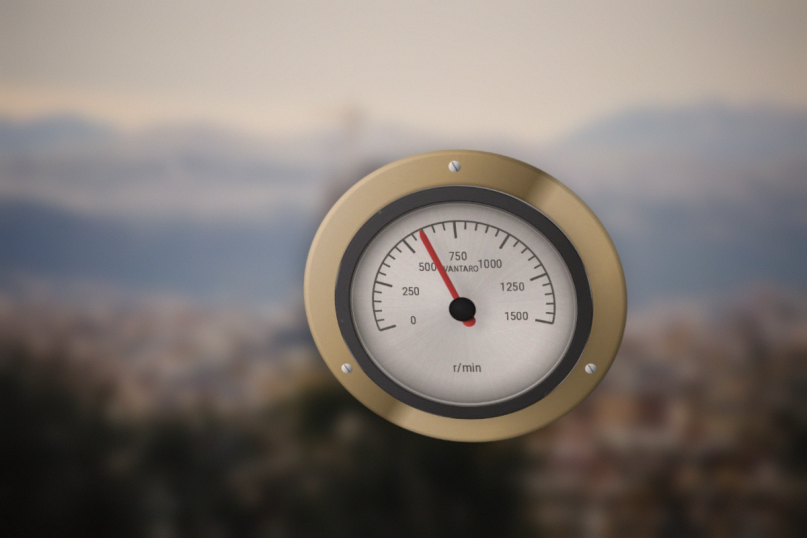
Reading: 600,rpm
